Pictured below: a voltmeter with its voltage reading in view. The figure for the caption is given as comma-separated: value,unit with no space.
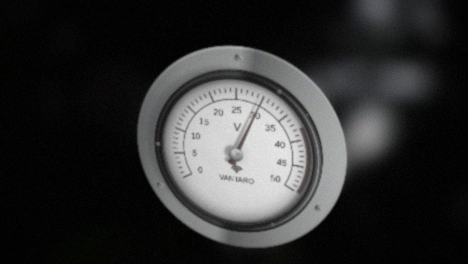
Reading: 30,V
